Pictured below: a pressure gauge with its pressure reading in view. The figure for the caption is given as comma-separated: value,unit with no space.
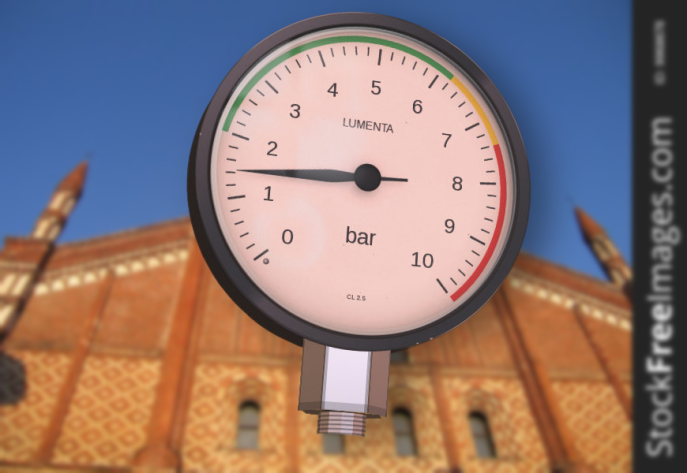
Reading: 1.4,bar
